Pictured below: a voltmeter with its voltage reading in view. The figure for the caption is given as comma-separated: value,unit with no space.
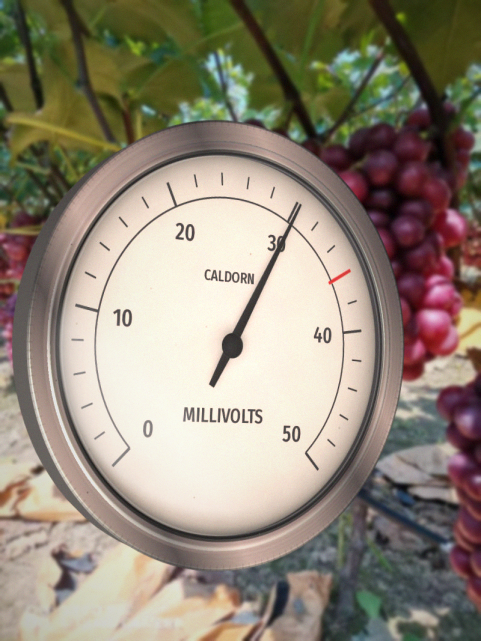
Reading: 30,mV
